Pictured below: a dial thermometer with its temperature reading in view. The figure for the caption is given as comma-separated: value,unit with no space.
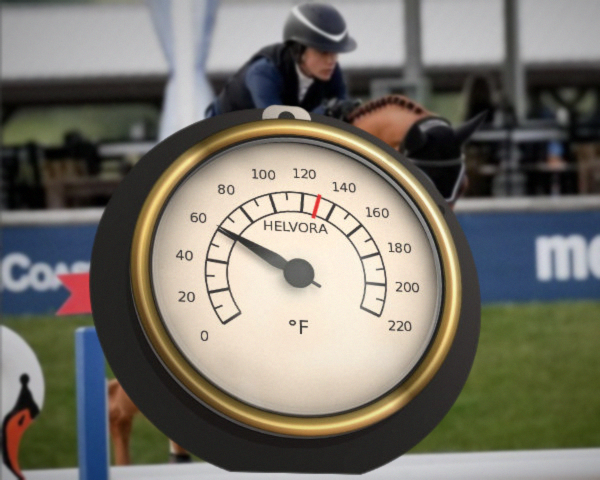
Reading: 60,°F
